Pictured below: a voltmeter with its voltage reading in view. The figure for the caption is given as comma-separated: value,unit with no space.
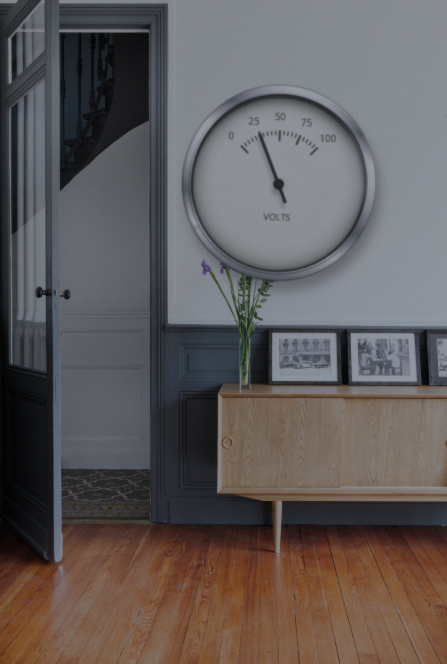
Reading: 25,V
